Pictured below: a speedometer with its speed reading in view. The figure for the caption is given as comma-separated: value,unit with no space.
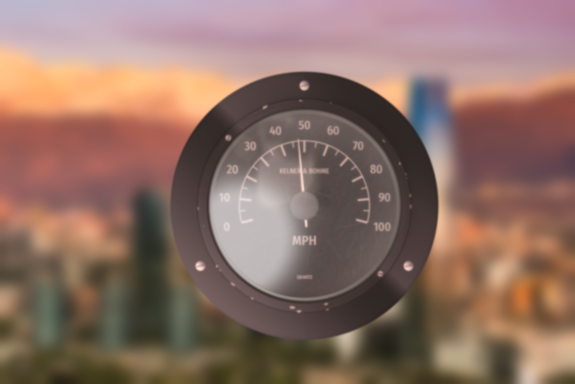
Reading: 47.5,mph
